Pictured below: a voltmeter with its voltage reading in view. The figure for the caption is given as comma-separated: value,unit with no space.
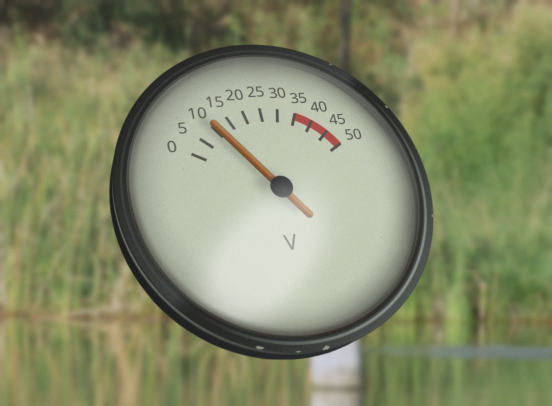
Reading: 10,V
